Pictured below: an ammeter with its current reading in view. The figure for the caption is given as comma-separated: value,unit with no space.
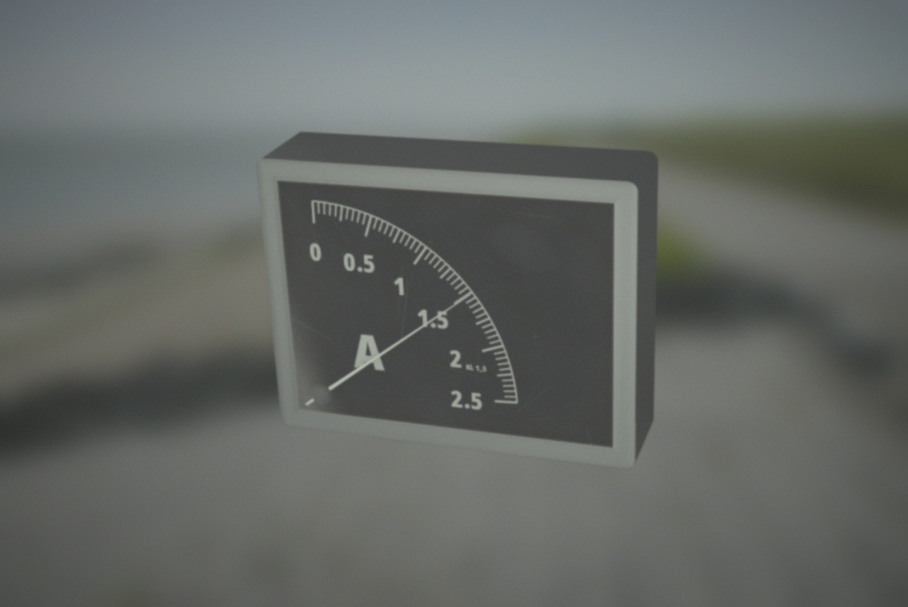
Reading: 1.5,A
